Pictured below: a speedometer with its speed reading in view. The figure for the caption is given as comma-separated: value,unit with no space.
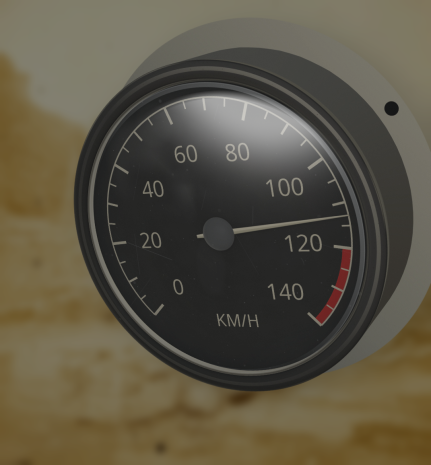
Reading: 112.5,km/h
